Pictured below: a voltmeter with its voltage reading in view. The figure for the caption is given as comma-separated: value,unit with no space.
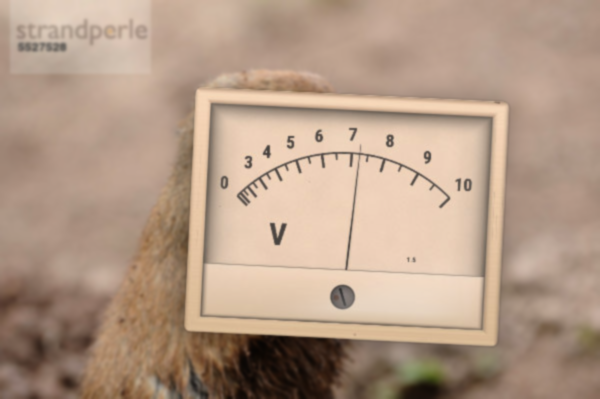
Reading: 7.25,V
